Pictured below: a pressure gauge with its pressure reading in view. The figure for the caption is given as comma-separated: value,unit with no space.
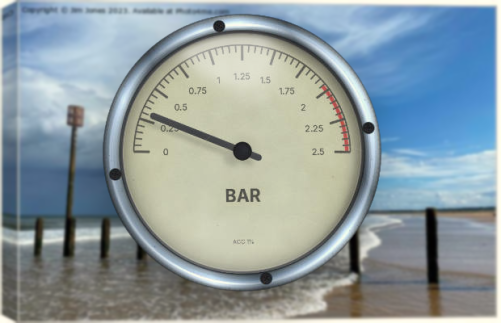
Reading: 0.3,bar
